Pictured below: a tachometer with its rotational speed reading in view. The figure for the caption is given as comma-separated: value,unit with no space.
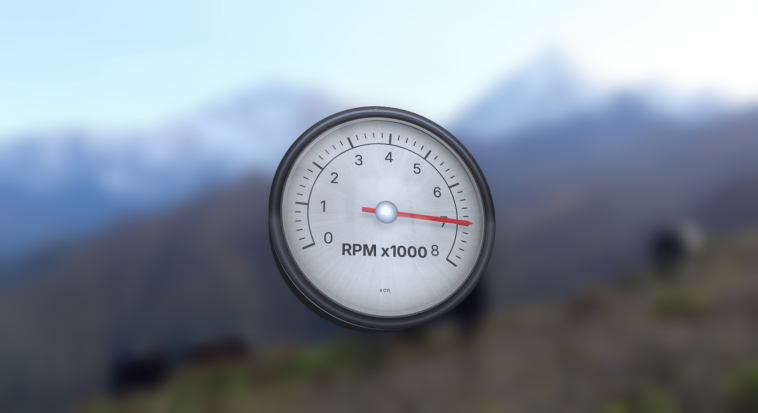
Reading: 7000,rpm
